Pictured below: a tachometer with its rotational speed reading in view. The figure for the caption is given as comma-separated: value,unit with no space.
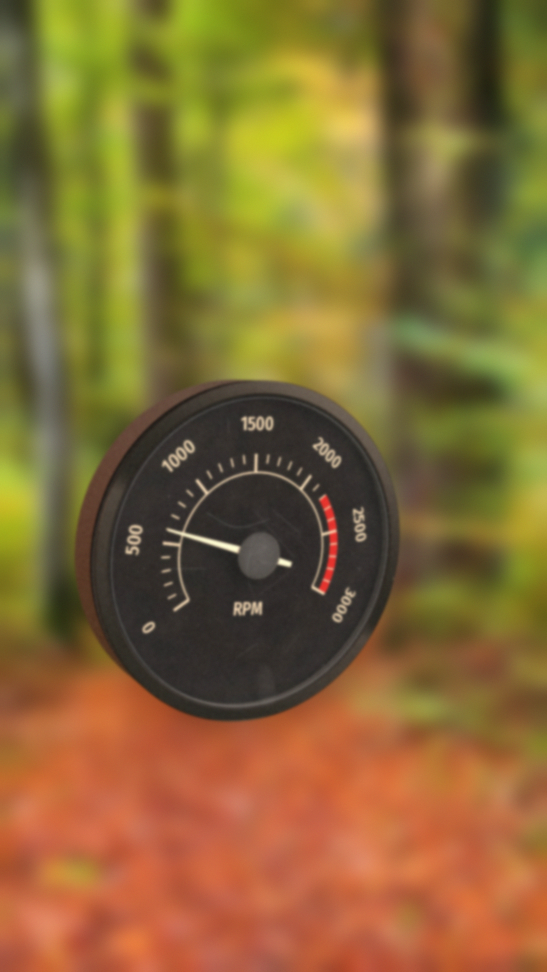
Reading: 600,rpm
